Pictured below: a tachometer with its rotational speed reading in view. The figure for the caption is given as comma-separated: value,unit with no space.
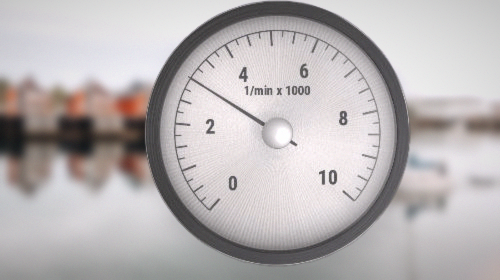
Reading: 3000,rpm
